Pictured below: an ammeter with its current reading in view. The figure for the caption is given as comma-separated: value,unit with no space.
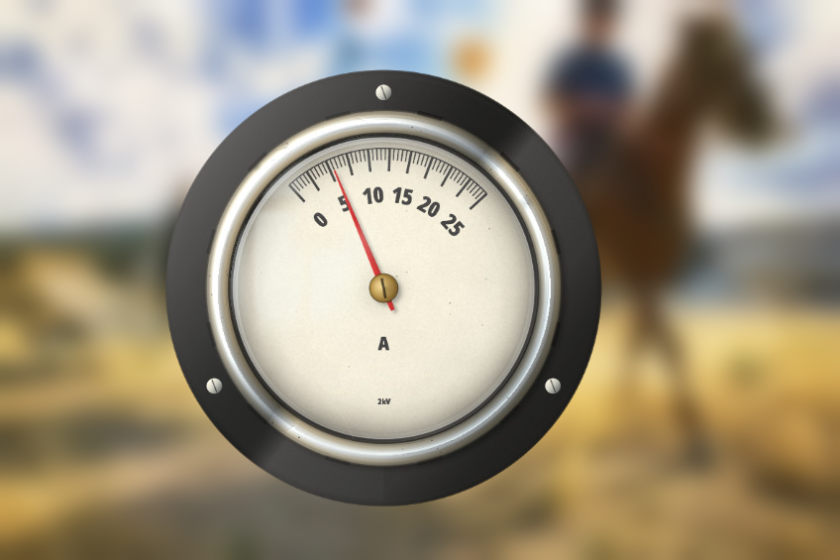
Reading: 5.5,A
